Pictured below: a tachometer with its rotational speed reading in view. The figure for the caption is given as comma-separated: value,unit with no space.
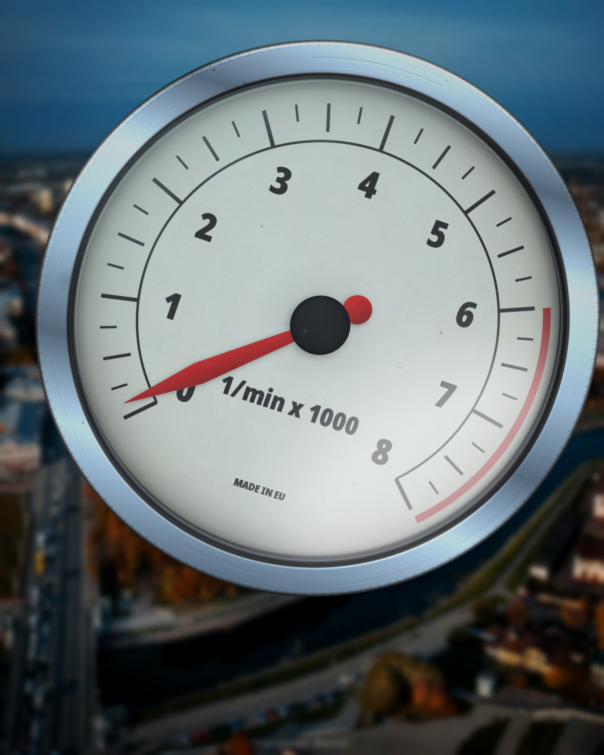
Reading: 125,rpm
